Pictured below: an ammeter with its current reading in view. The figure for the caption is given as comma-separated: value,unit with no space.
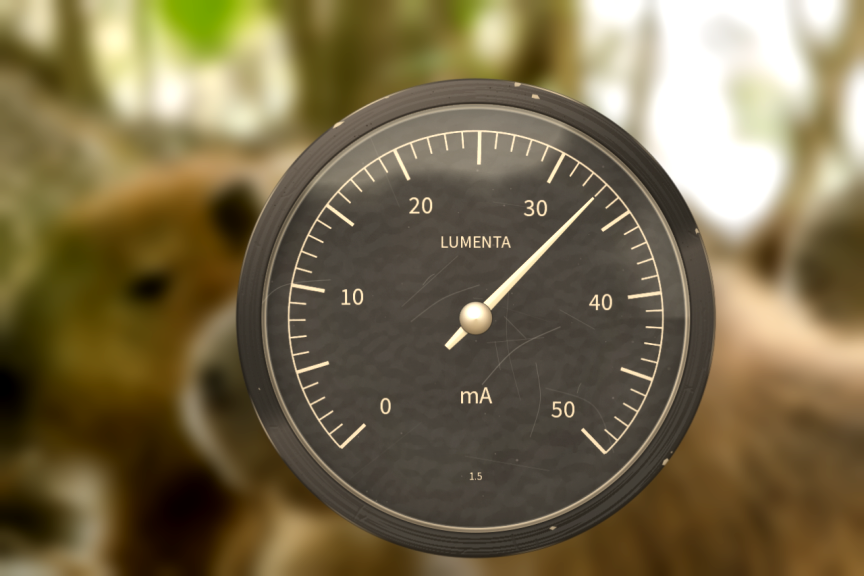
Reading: 33,mA
